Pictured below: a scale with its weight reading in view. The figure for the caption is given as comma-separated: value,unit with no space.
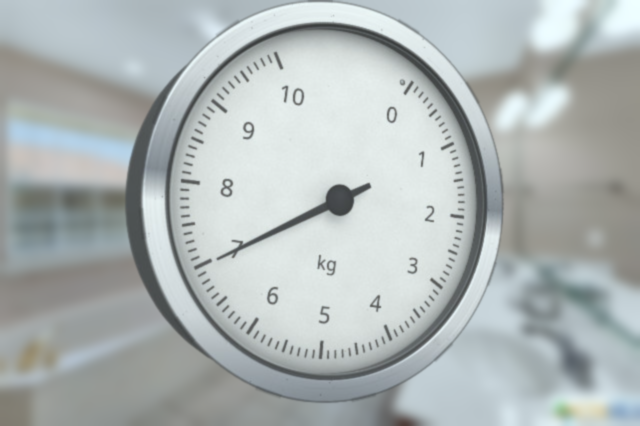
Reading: 7,kg
